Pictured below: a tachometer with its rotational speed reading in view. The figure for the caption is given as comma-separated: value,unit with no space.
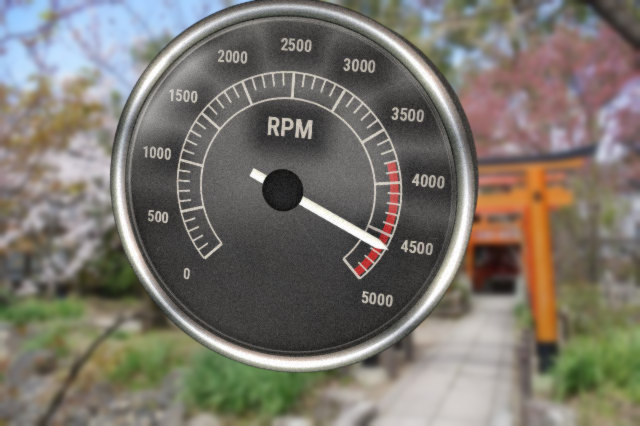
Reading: 4600,rpm
